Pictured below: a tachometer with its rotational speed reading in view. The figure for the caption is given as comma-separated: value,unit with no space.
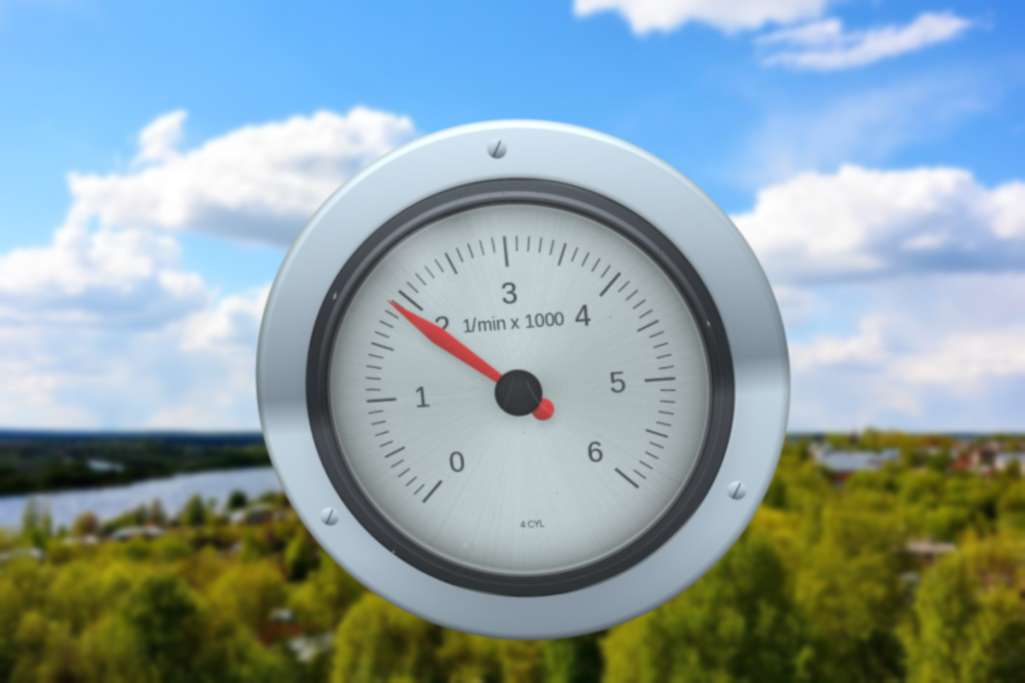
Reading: 1900,rpm
